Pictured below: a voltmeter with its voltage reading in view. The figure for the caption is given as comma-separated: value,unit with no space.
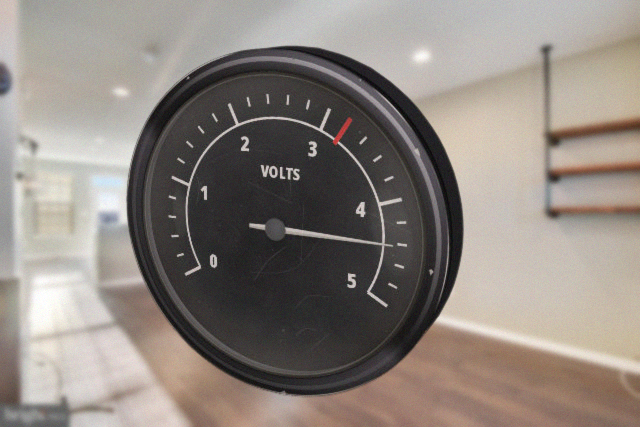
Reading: 4.4,V
